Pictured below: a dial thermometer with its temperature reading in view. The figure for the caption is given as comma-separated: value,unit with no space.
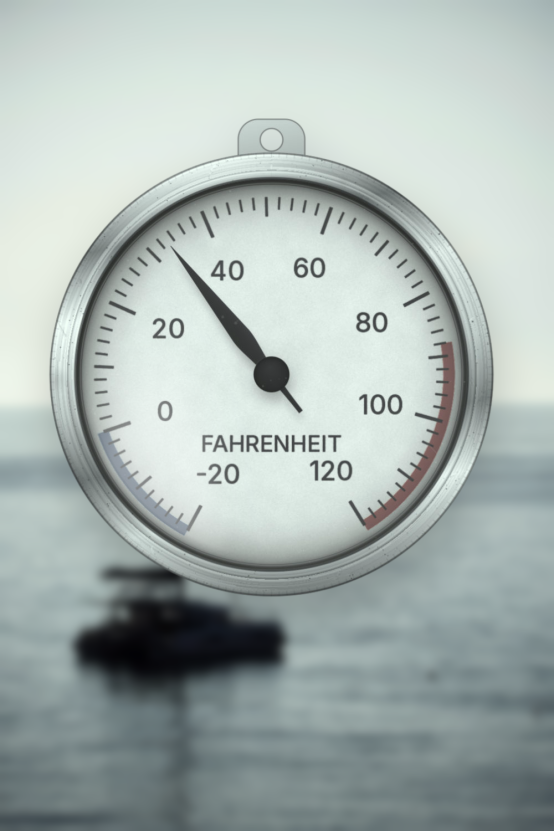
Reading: 33,°F
